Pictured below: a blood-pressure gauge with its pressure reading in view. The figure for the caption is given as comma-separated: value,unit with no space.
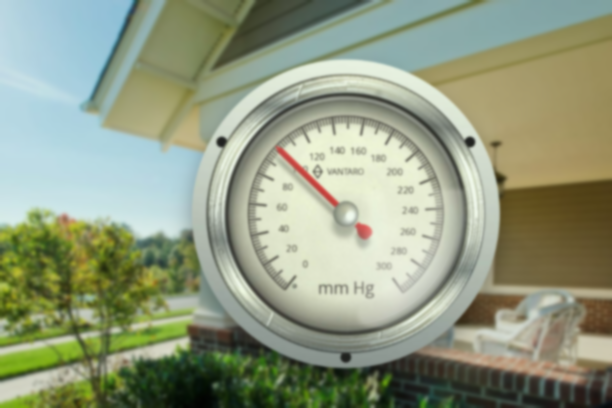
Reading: 100,mmHg
